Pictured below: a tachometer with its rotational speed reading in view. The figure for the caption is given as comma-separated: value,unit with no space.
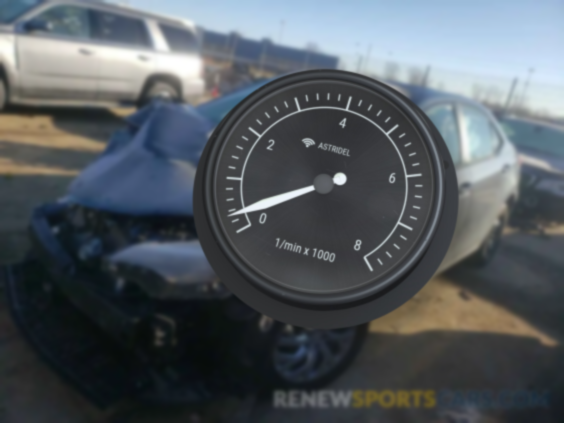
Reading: 300,rpm
